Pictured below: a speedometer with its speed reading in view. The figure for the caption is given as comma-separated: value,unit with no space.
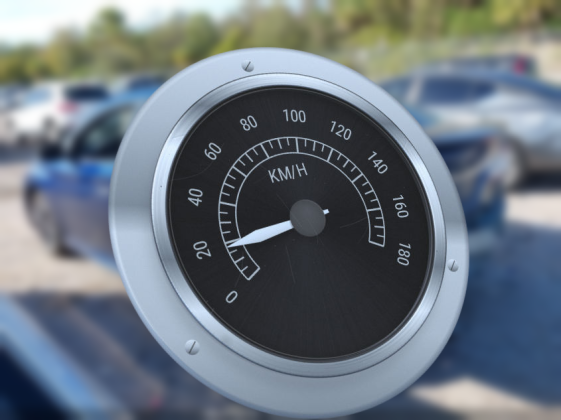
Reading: 17.5,km/h
